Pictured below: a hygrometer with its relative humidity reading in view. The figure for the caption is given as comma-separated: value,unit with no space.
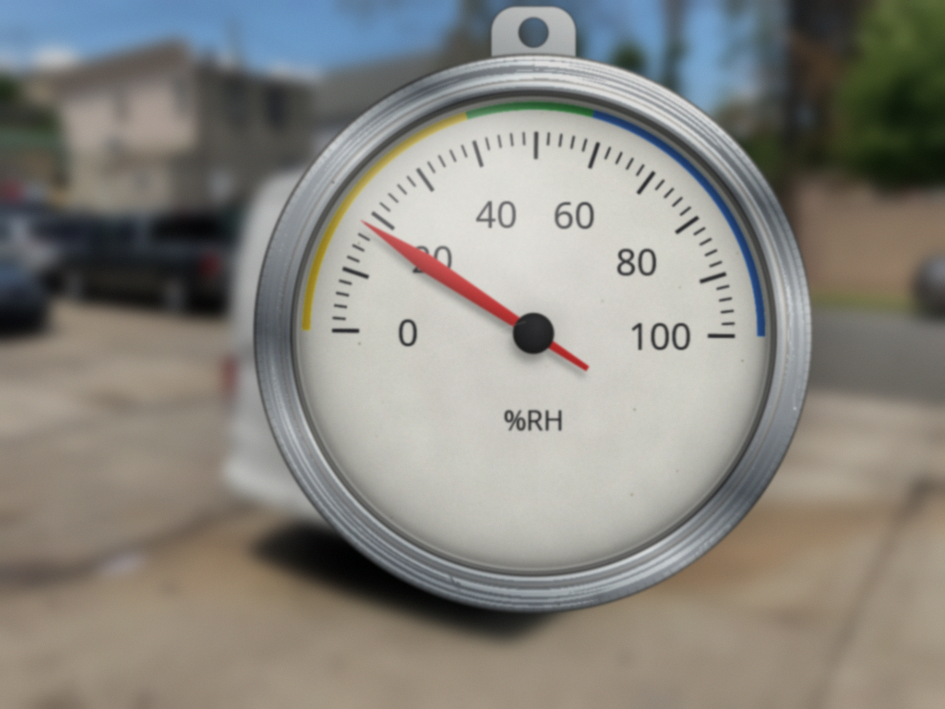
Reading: 18,%
